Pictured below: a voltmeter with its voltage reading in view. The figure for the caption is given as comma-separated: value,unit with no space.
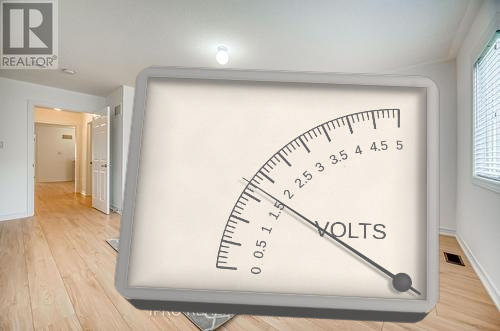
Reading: 1.7,V
